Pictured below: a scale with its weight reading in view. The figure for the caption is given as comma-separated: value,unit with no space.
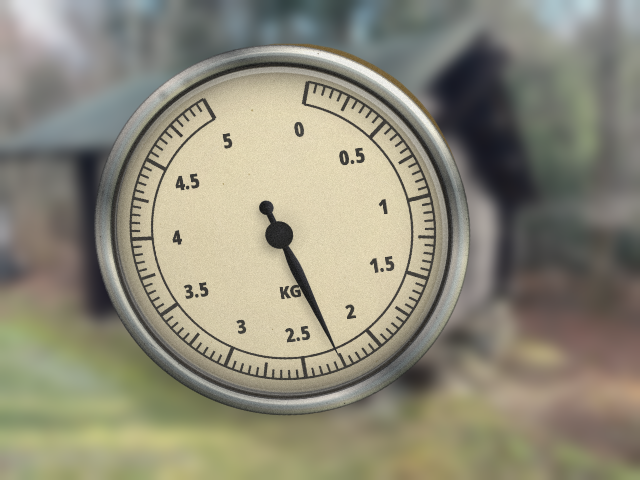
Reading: 2.25,kg
